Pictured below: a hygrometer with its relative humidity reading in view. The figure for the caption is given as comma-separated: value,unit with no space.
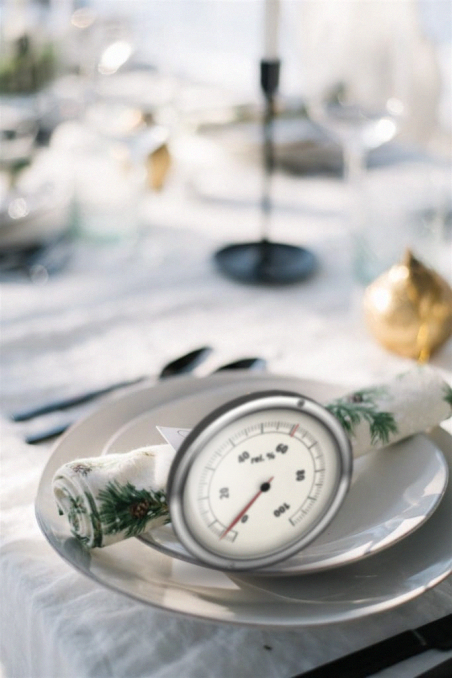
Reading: 5,%
